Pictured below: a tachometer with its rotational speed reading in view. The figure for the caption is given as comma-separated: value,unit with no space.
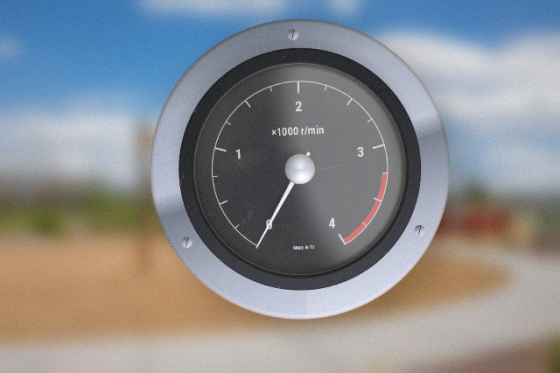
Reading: 0,rpm
